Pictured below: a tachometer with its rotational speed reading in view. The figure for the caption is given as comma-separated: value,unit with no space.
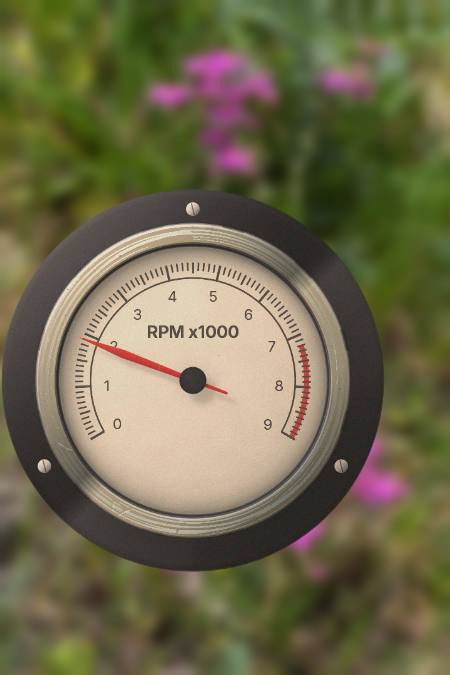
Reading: 1900,rpm
